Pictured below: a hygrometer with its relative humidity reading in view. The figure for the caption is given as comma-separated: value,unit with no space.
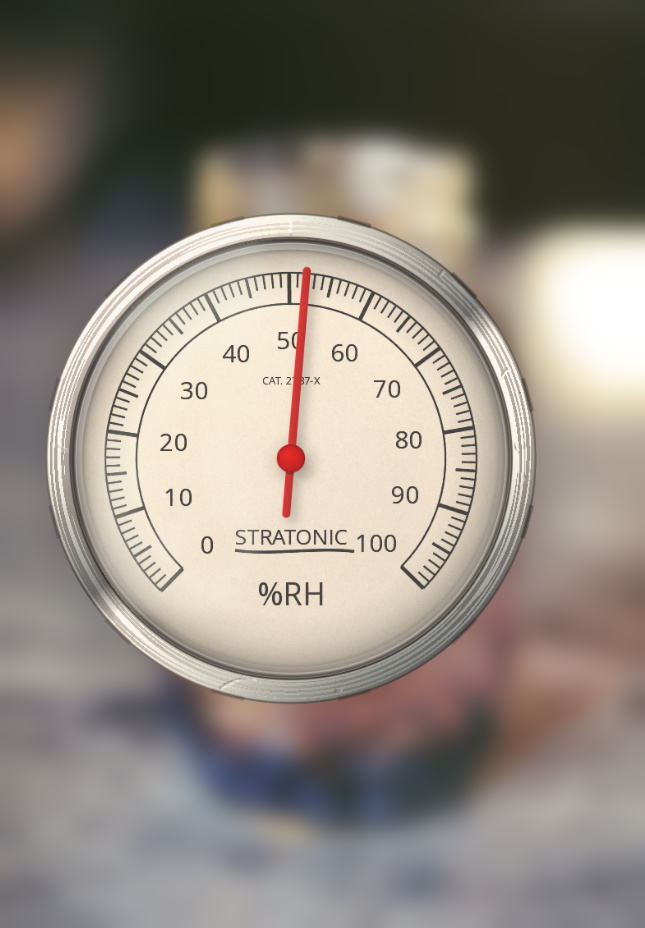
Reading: 52,%
